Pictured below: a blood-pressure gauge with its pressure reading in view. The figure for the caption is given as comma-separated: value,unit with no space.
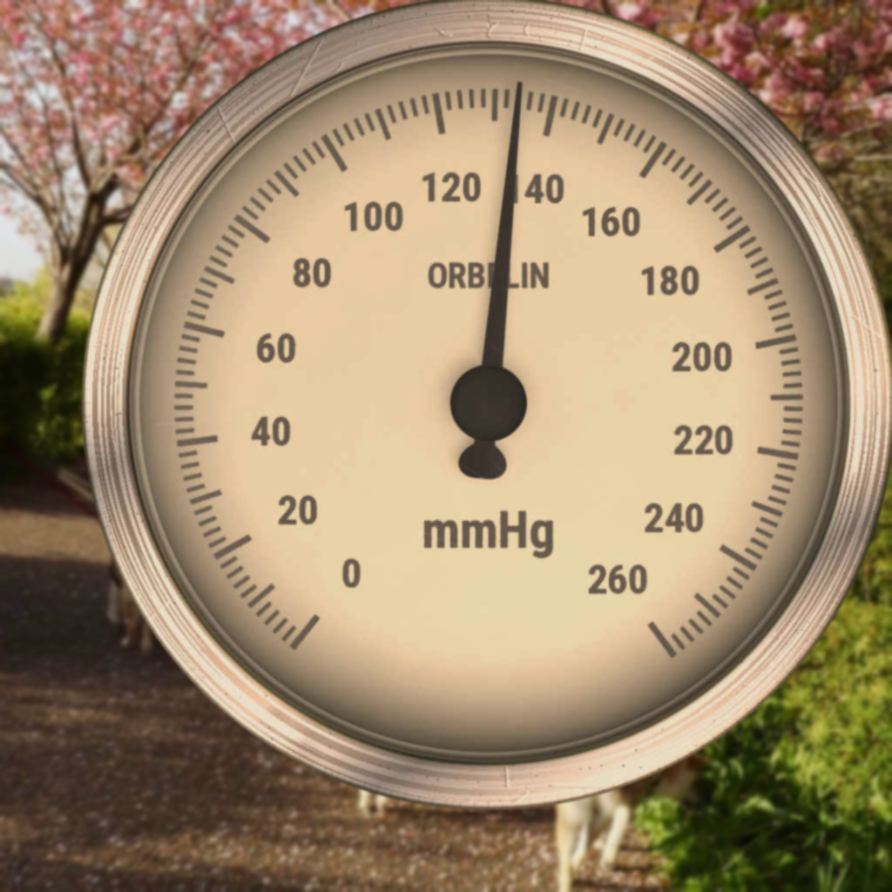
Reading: 134,mmHg
